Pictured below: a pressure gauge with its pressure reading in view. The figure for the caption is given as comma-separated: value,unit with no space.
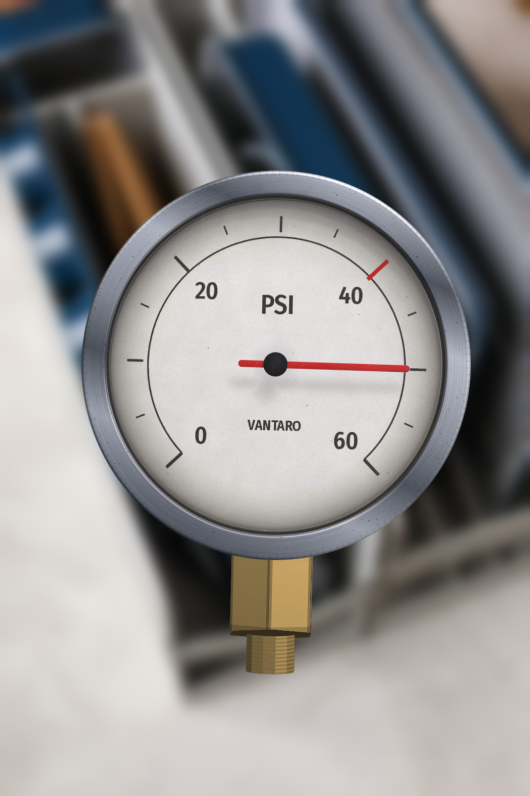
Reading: 50,psi
